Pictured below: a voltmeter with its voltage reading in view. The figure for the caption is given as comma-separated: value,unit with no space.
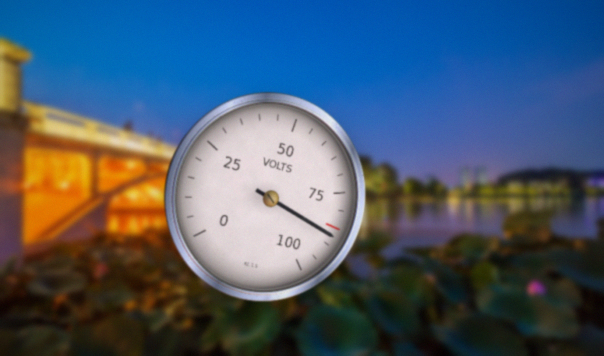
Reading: 87.5,V
